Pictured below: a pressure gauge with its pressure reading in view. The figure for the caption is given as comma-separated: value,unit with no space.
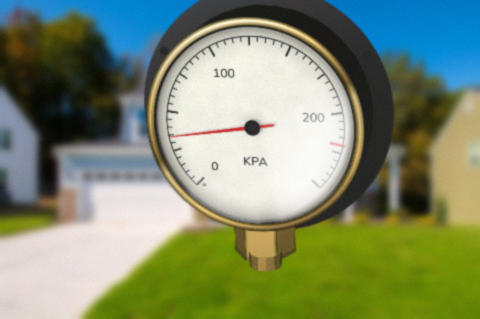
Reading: 35,kPa
